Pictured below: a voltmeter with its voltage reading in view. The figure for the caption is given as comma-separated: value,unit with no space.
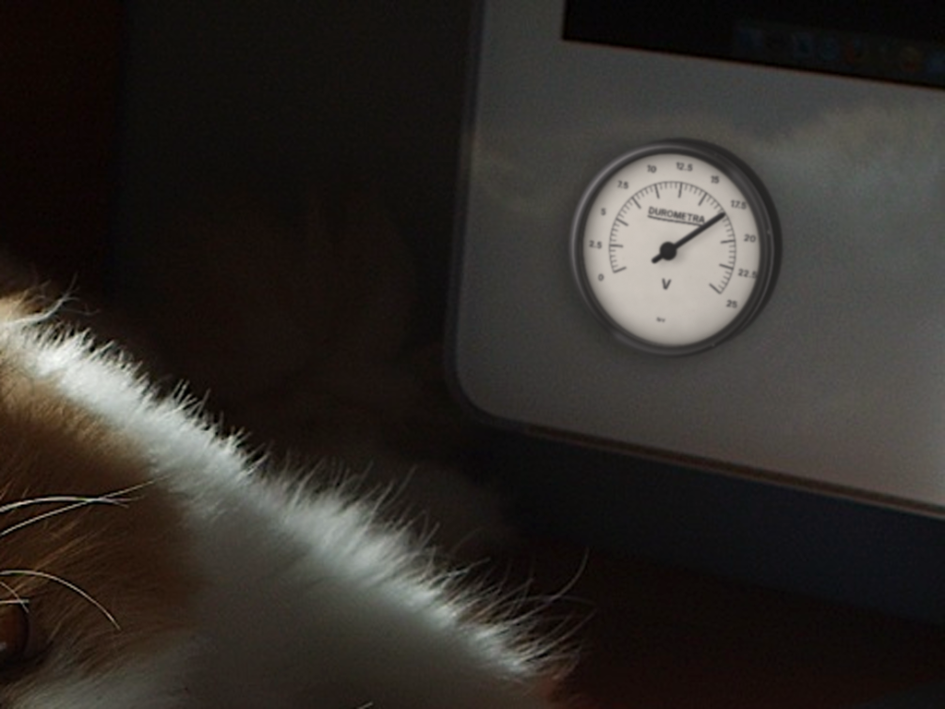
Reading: 17.5,V
